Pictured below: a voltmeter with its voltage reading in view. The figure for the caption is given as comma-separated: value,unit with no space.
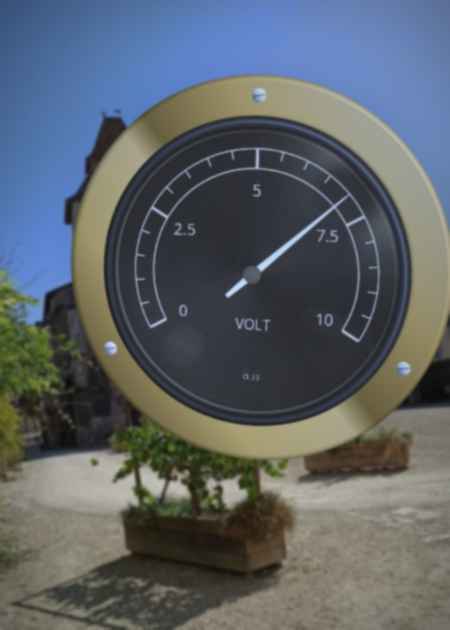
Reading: 7,V
